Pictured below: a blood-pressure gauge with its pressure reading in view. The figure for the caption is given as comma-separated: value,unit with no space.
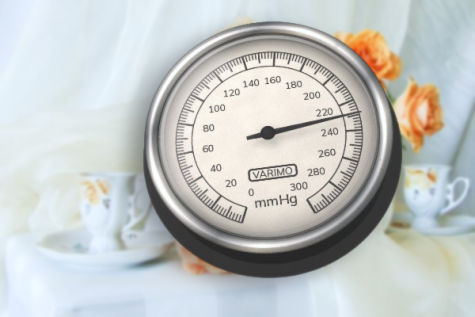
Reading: 230,mmHg
